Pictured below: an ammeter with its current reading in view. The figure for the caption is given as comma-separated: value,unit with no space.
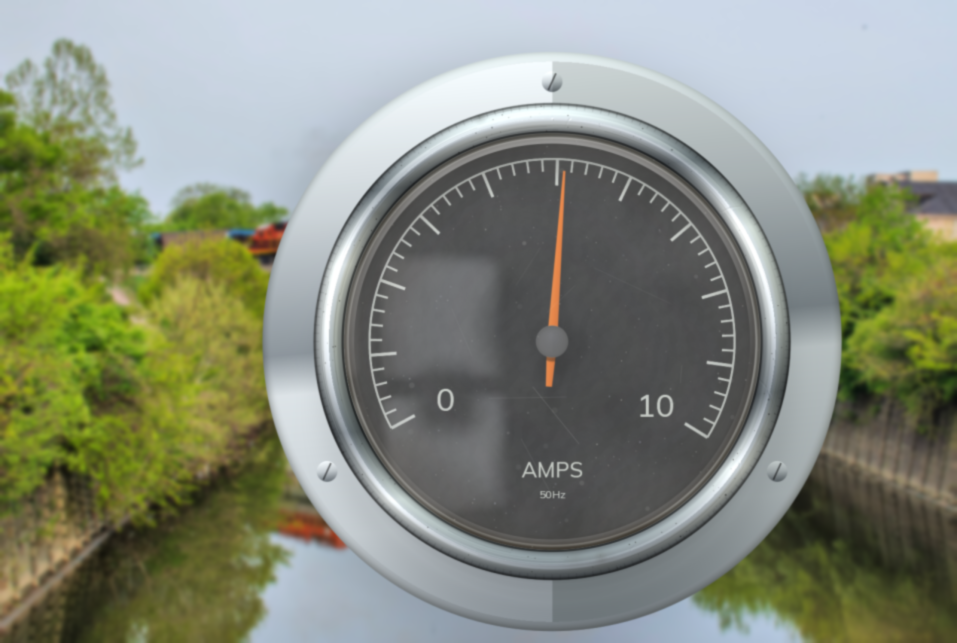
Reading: 5.1,A
